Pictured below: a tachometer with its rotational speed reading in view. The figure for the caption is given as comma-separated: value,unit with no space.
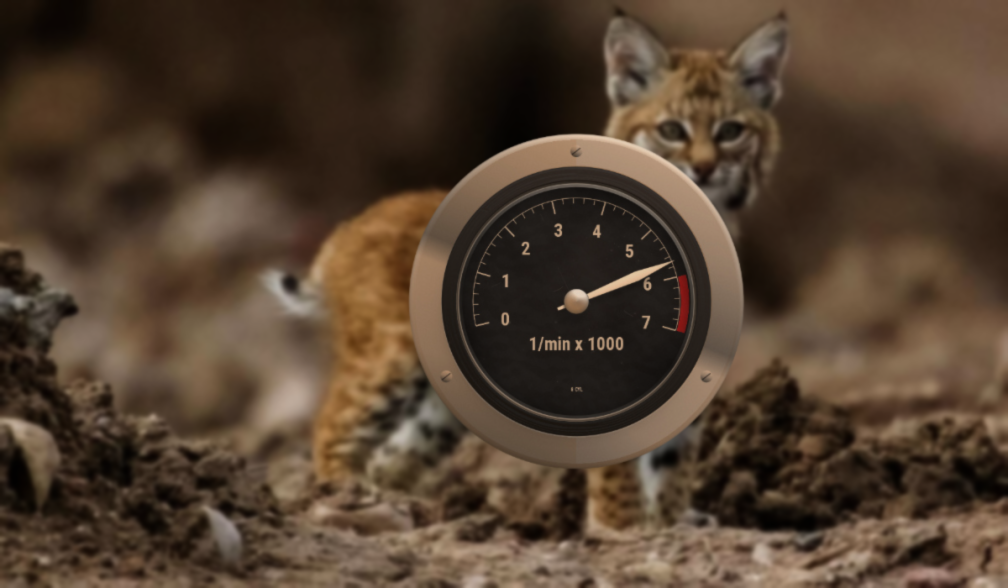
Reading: 5700,rpm
